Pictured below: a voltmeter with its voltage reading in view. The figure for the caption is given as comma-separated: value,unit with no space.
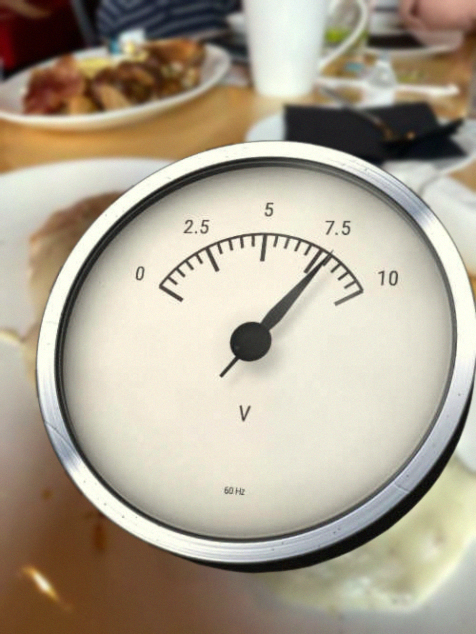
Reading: 8,V
